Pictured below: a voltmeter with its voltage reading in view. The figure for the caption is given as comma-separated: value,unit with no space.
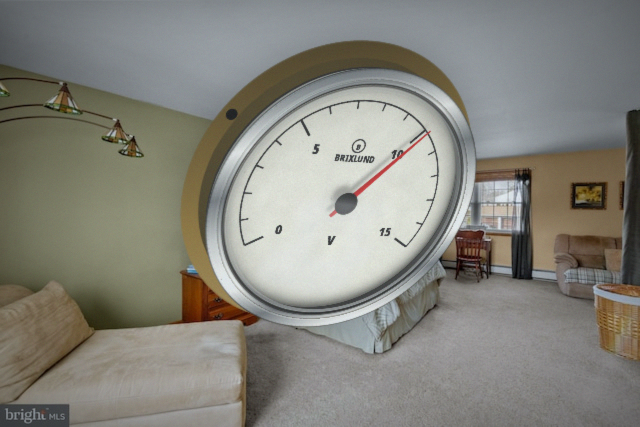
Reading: 10,V
